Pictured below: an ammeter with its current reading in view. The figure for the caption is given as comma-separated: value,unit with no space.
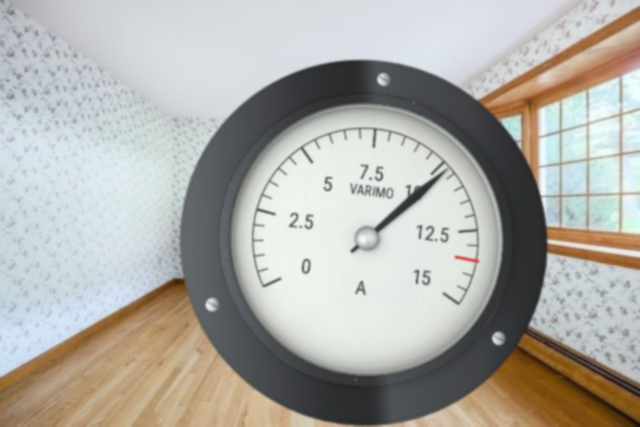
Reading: 10.25,A
